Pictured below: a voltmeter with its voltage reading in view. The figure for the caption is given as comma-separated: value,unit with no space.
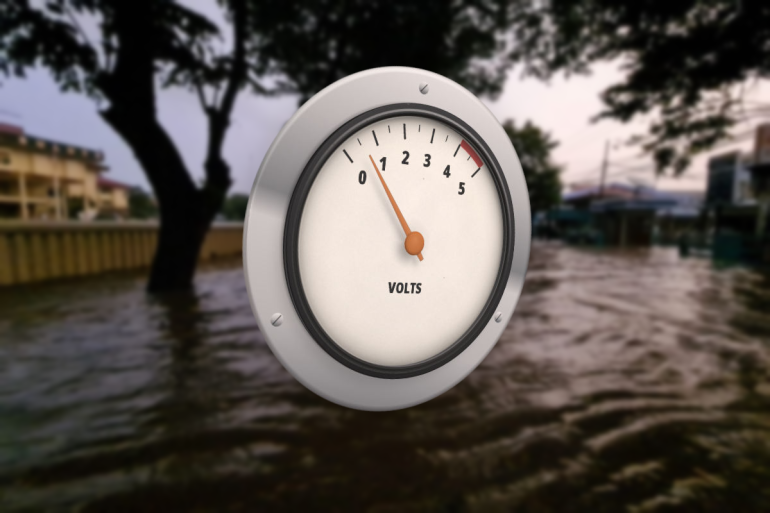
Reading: 0.5,V
